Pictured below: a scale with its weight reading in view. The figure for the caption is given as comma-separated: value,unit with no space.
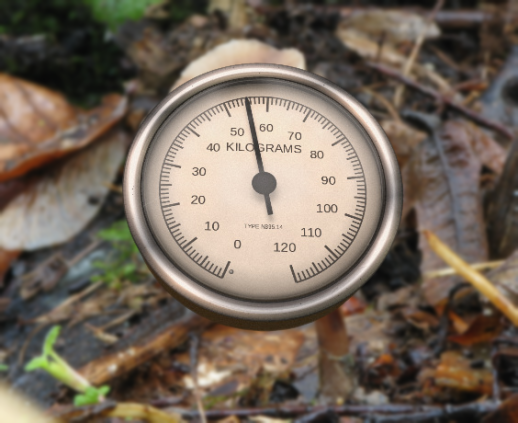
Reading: 55,kg
